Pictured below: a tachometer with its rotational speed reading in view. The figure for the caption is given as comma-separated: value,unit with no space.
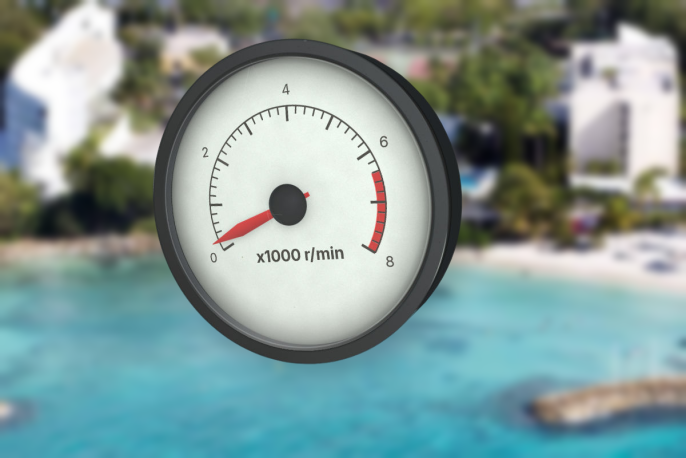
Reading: 200,rpm
